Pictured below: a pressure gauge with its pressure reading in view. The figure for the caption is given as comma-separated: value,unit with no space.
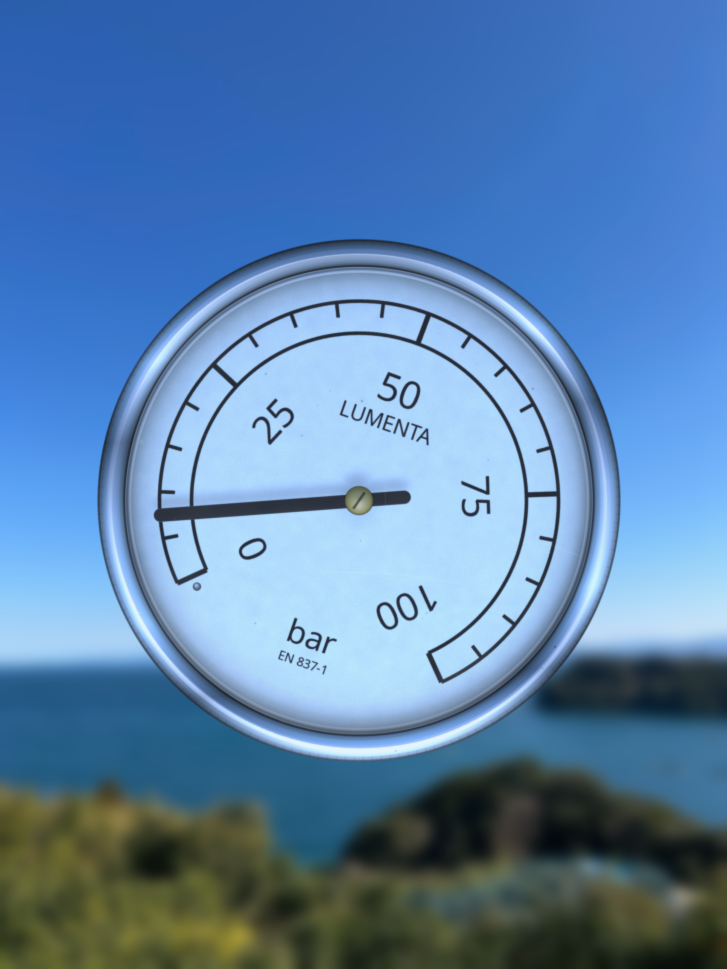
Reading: 7.5,bar
